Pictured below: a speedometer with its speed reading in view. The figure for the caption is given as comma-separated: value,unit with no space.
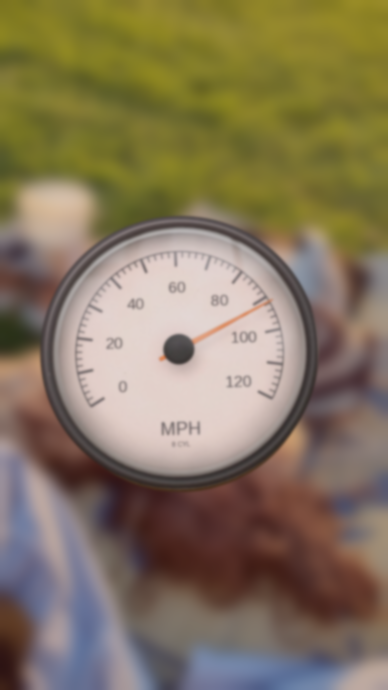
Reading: 92,mph
